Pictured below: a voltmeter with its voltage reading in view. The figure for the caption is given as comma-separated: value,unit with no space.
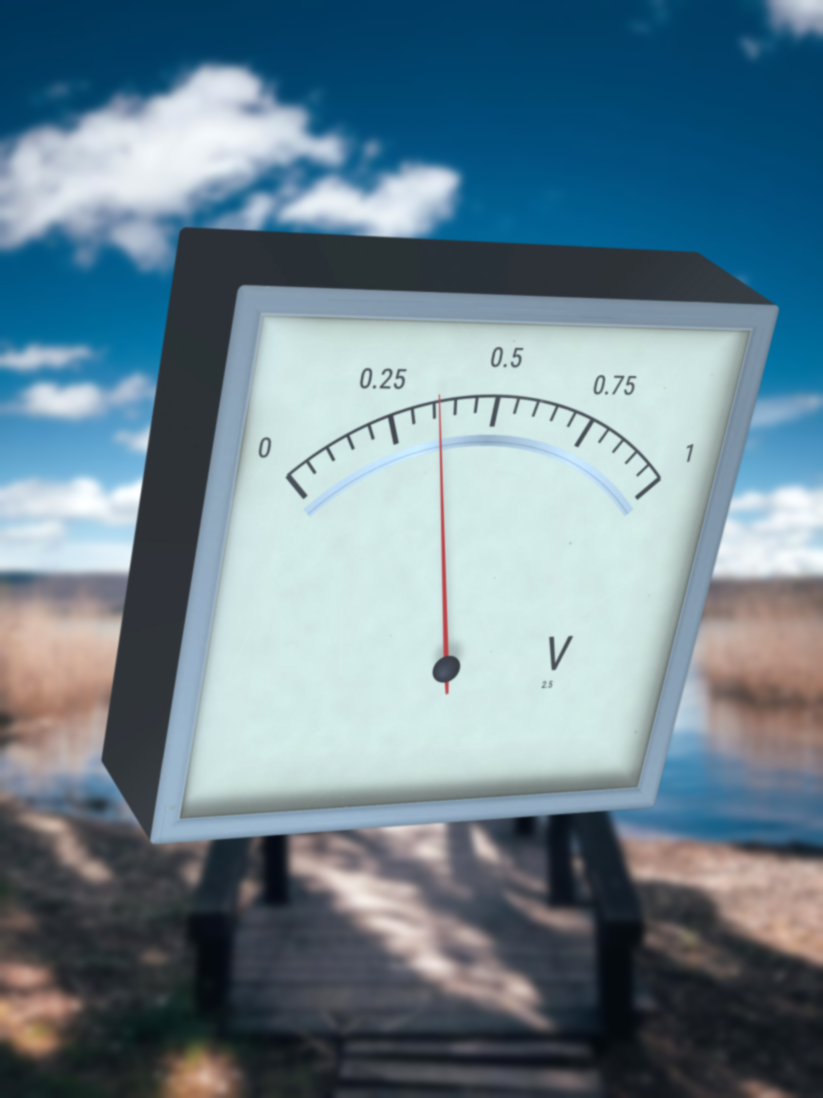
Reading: 0.35,V
